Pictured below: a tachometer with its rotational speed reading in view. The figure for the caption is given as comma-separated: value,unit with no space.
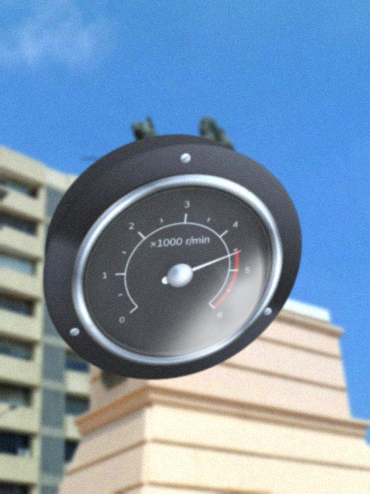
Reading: 4500,rpm
